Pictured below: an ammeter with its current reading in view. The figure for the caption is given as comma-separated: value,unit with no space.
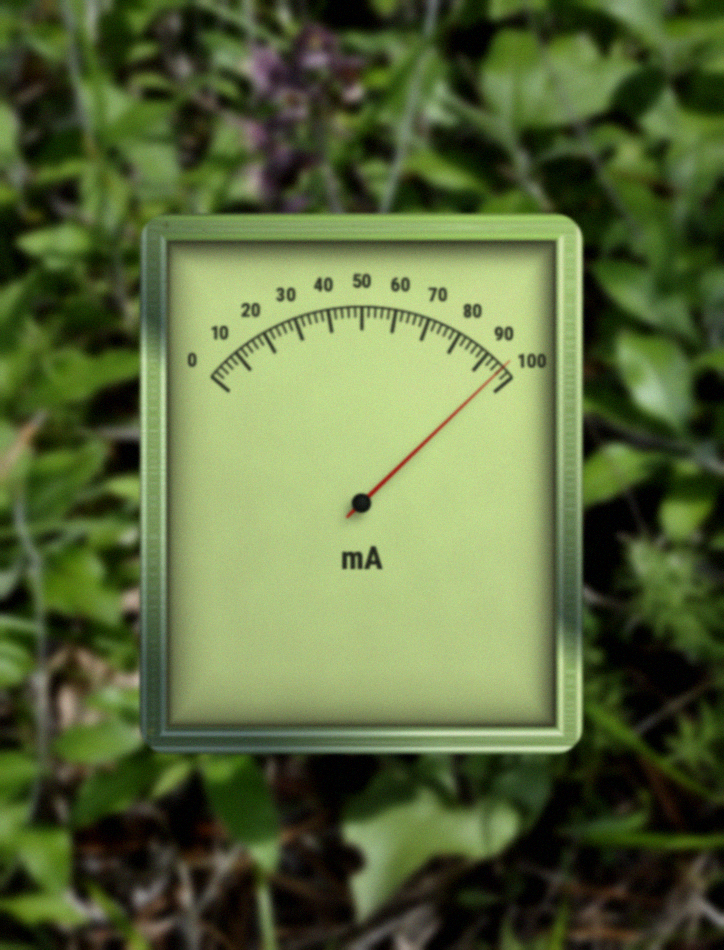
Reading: 96,mA
